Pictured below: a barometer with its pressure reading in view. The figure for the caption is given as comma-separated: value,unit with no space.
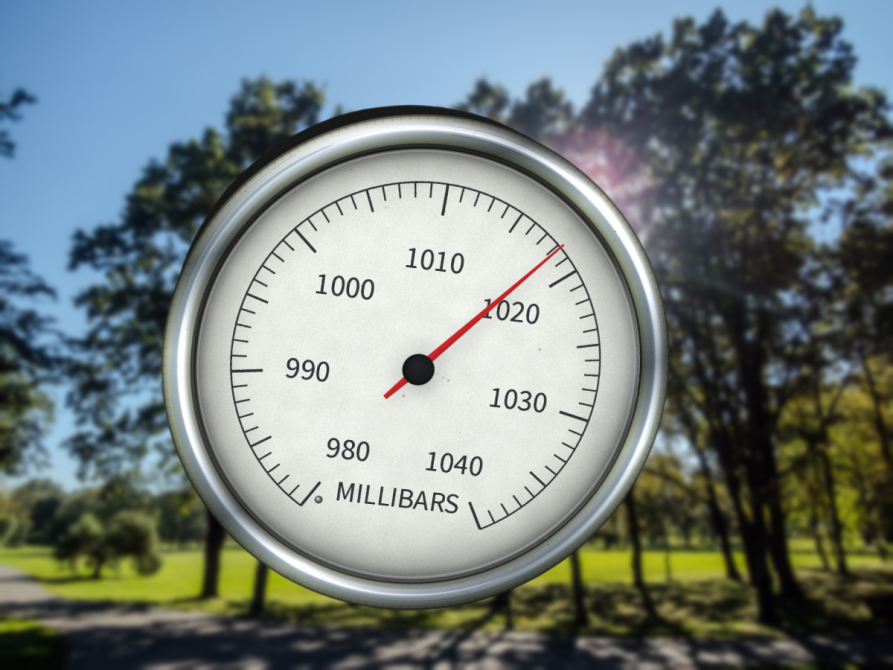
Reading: 1018,mbar
